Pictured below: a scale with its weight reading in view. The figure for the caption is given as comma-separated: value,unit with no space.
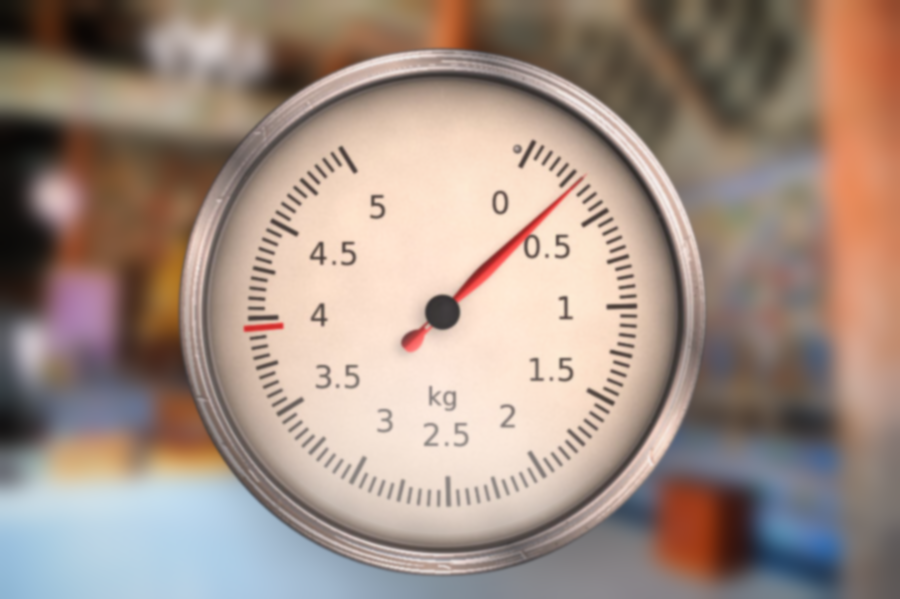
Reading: 0.3,kg
